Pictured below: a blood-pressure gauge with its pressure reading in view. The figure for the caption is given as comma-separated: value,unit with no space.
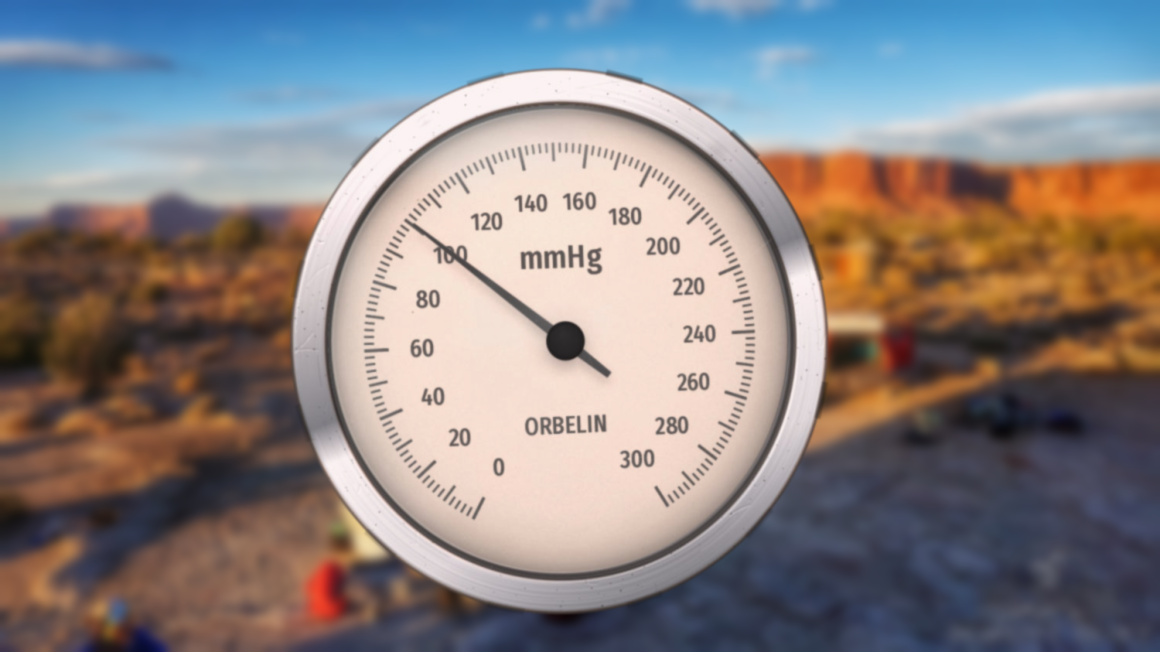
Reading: 100,mmHg
